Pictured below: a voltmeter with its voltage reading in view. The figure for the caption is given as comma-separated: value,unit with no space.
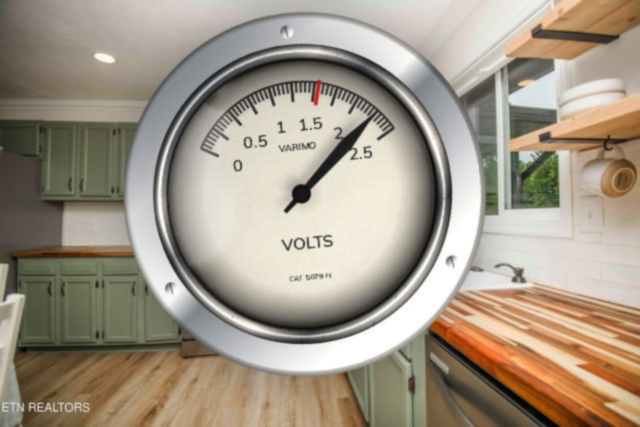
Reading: 2.25,V
